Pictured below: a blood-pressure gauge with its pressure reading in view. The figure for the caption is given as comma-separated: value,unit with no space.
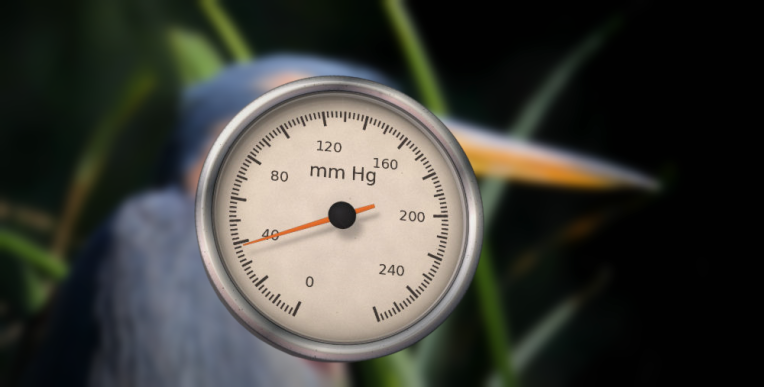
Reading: 38,mmHg
